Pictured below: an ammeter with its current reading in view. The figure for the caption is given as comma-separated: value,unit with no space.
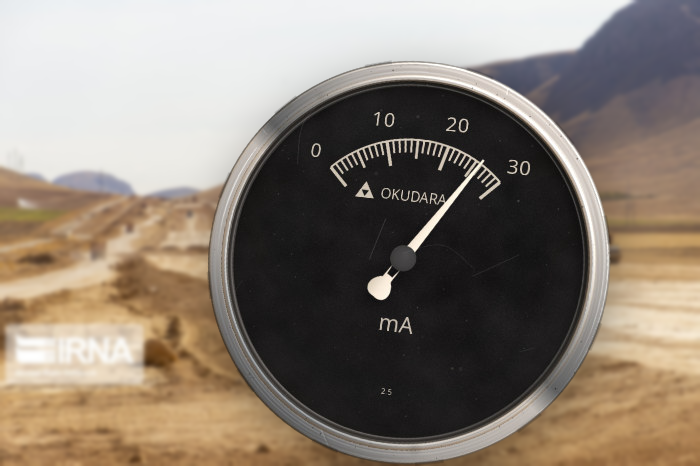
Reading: 26,mA
